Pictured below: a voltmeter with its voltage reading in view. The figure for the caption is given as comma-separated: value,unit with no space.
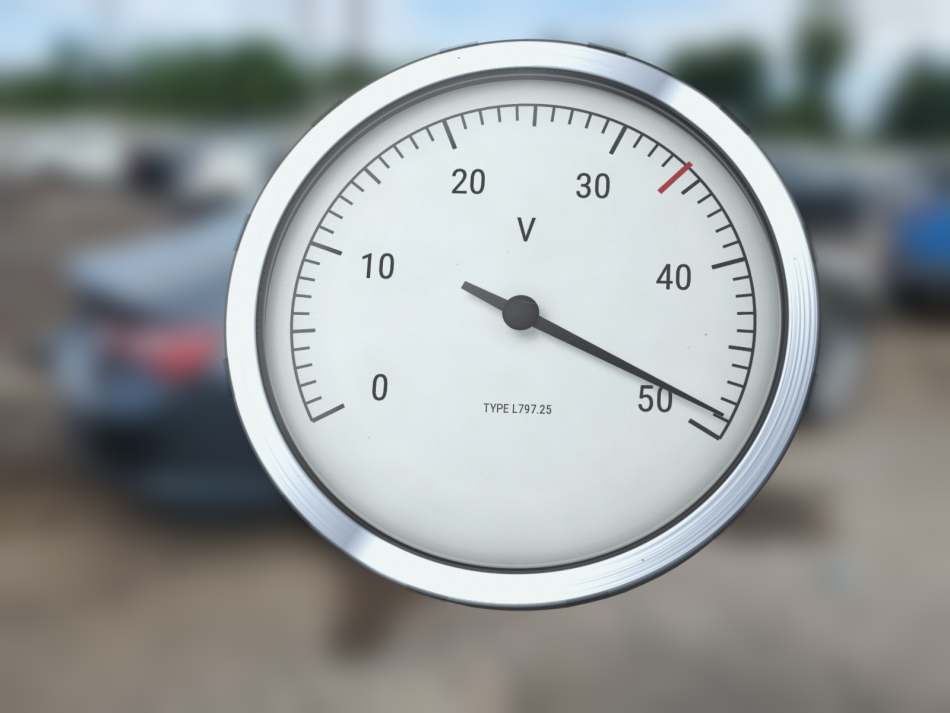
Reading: 49,V
